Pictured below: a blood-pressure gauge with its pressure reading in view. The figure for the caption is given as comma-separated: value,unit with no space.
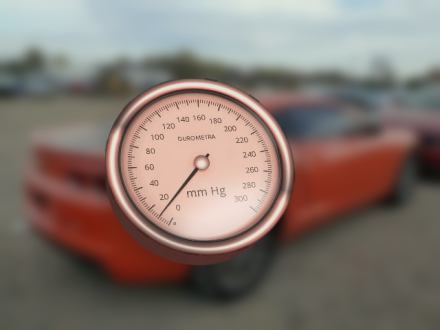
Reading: 10,mmHg
